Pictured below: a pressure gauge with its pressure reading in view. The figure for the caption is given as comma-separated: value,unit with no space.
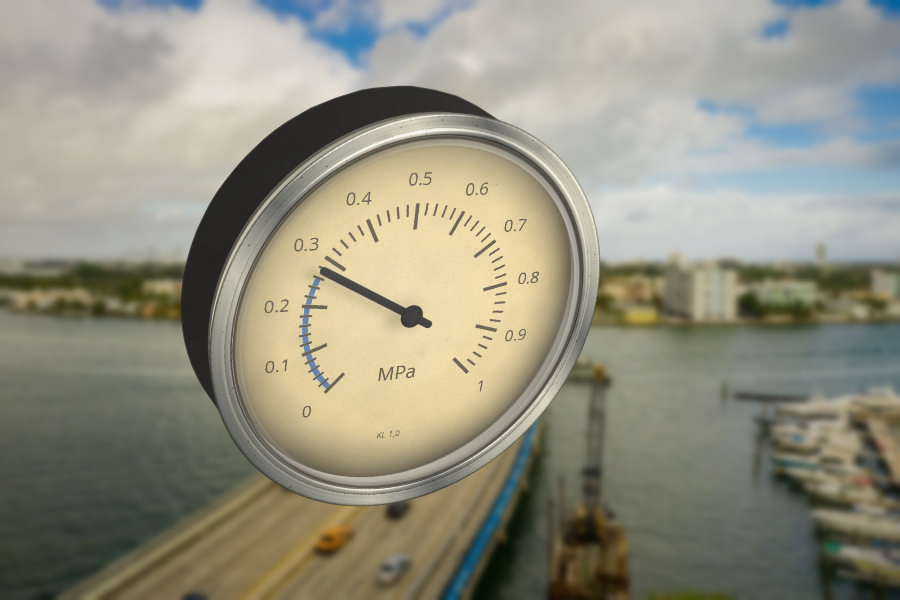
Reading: 0.28,MPa
